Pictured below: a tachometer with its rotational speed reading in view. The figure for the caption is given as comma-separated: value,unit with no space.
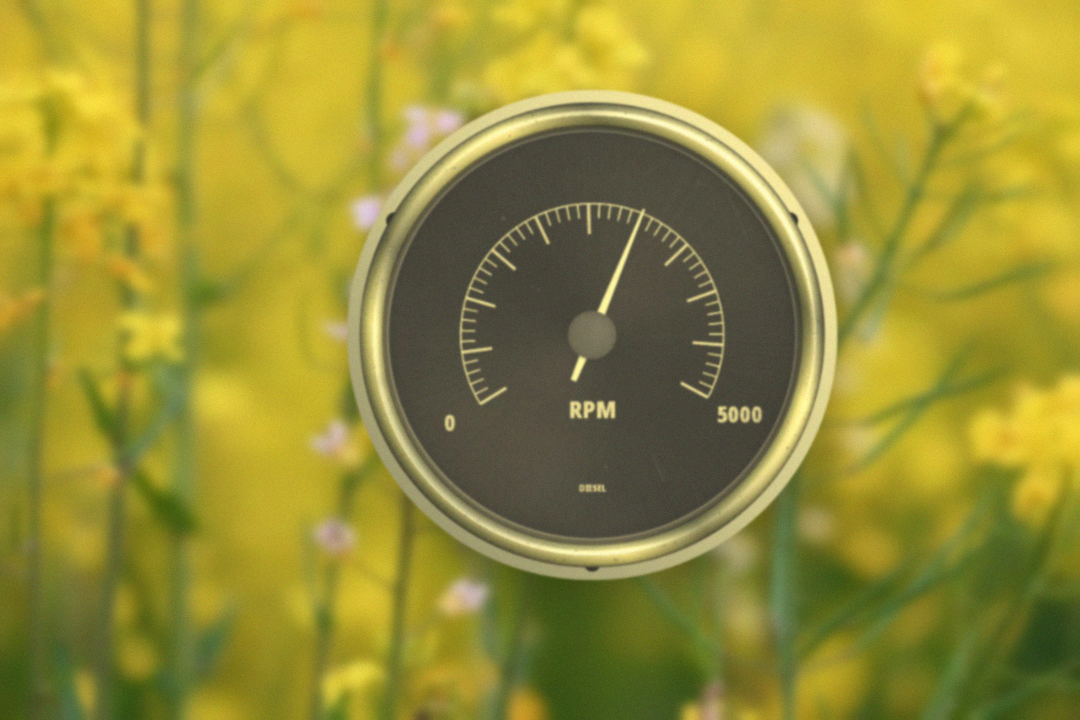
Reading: 3000,rpm
